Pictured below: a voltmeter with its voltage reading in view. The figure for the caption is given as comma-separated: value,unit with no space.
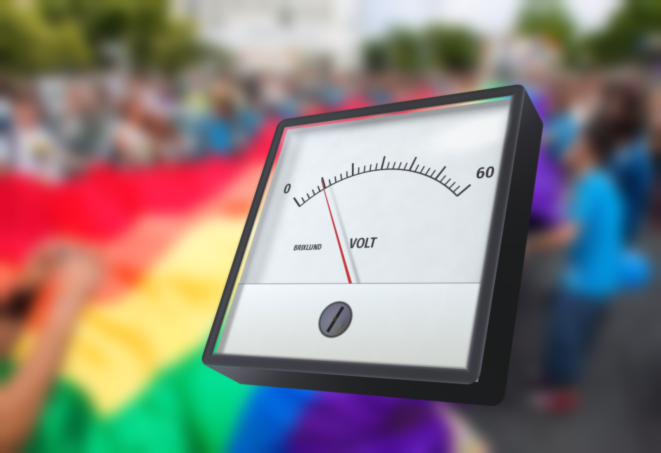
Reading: 10,V
